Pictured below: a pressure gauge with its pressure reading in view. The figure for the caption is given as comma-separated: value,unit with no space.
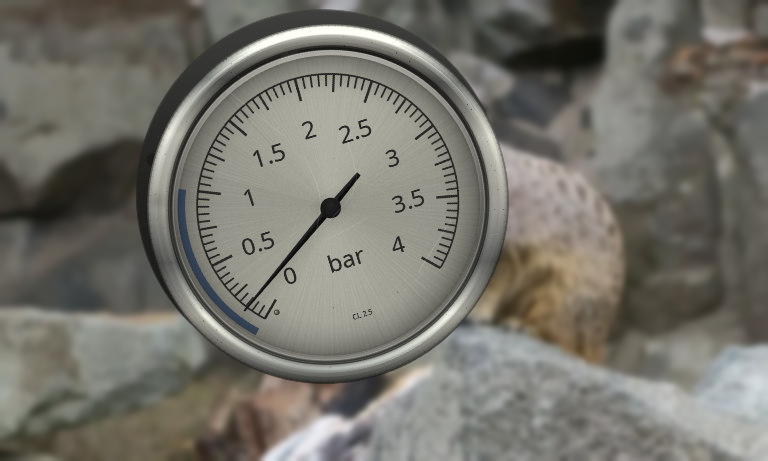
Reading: 0.15,bar
